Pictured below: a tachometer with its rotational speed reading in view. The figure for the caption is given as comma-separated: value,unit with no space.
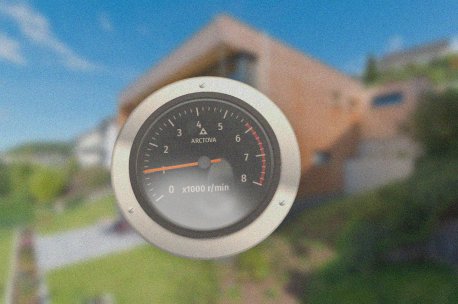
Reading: 1000,rpm
